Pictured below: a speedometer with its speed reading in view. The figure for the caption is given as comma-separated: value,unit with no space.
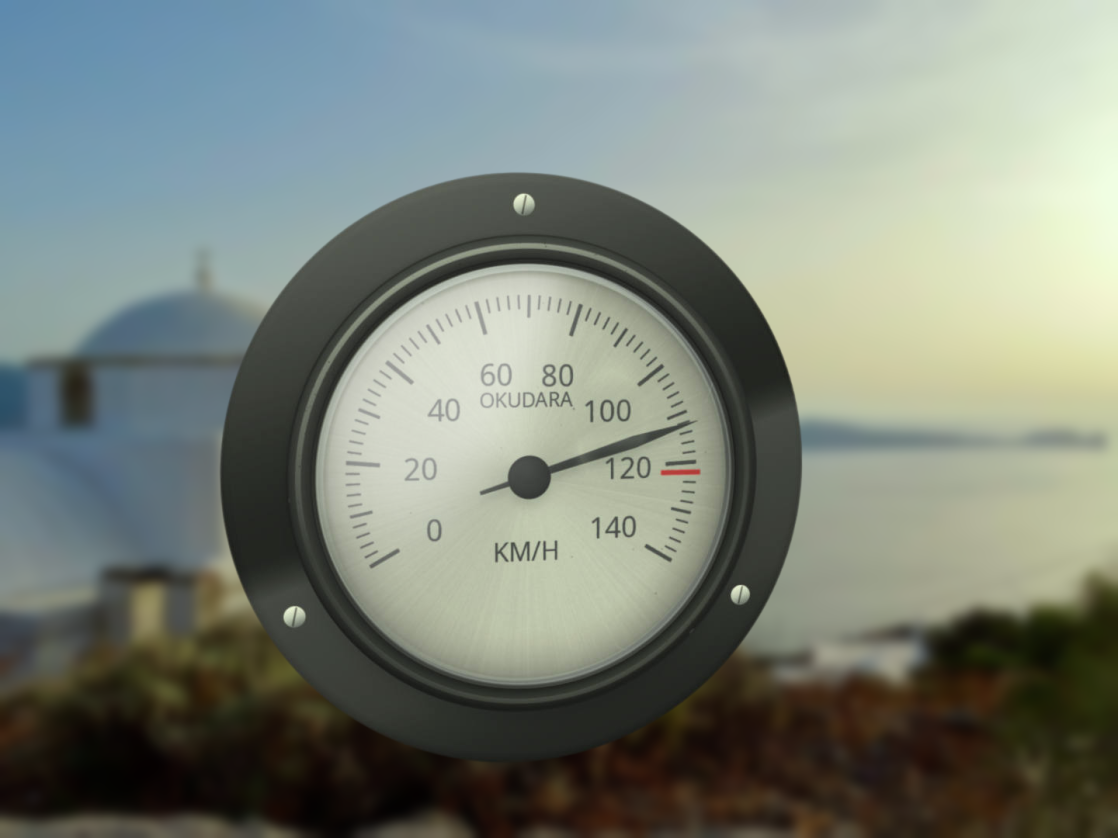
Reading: 112,km/h
